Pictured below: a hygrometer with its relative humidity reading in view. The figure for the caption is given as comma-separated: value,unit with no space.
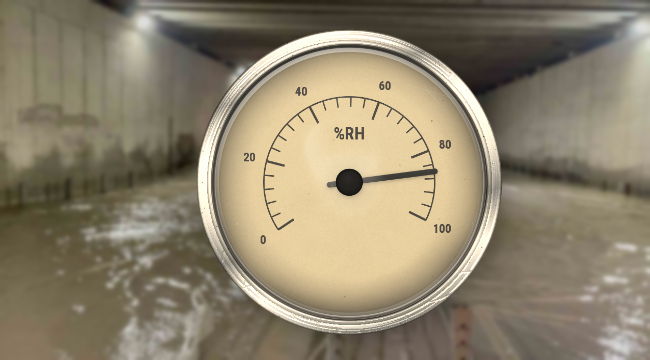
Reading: 86,%
